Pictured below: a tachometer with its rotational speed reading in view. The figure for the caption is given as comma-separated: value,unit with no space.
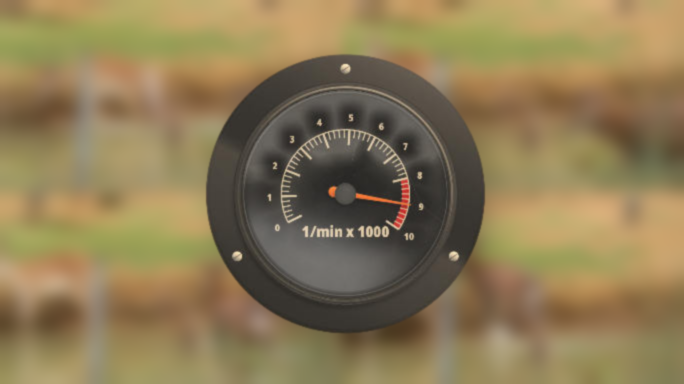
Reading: 9000,rpm
